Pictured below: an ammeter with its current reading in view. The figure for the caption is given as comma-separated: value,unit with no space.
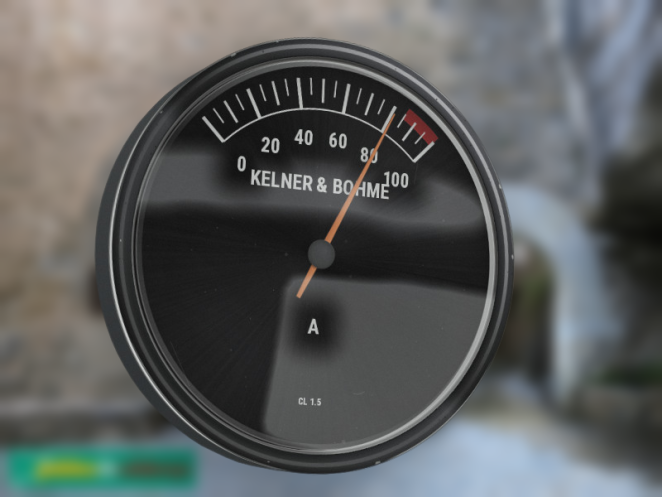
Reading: 80,A
